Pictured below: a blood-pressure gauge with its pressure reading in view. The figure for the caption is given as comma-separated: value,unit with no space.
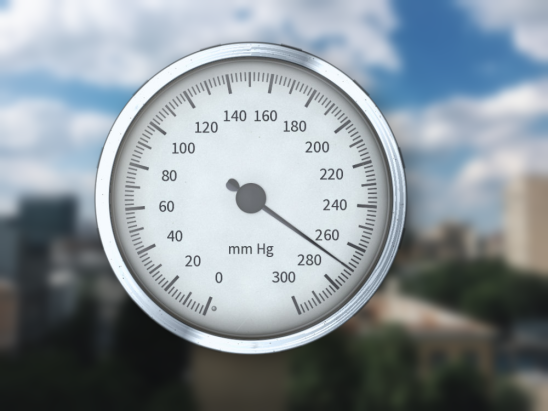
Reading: 270,mmHg
